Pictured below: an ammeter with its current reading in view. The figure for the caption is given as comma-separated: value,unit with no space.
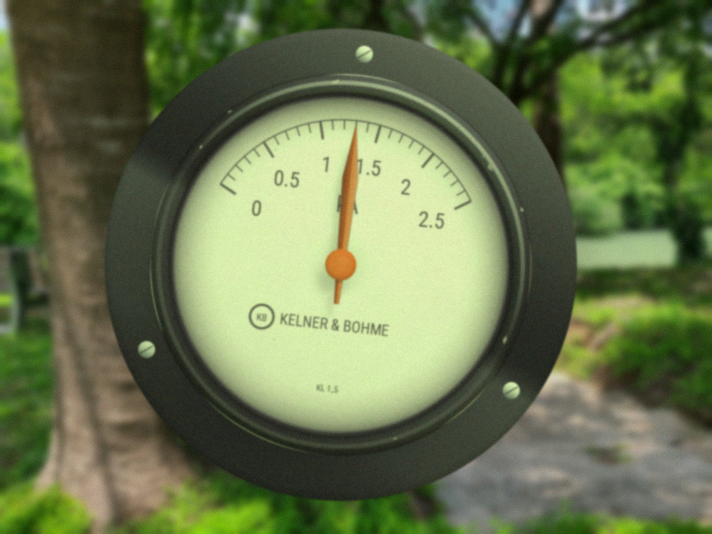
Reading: 1.3,kA
